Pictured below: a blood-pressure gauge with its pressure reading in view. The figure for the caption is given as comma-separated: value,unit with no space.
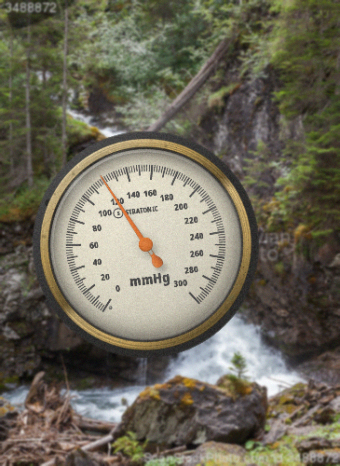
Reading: 120,mmHg
